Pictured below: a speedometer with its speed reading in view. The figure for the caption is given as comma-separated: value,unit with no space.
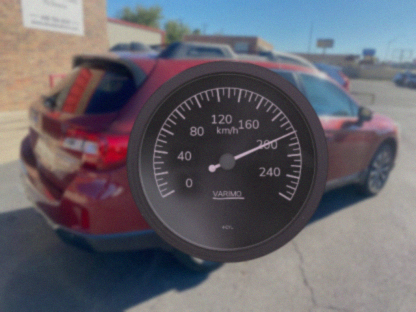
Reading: 200,km/h
